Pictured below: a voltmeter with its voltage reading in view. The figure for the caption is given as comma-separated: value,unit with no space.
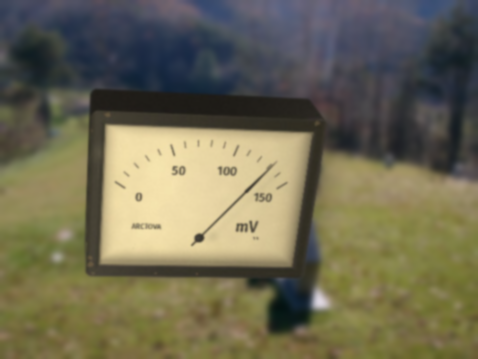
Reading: 130,mV
